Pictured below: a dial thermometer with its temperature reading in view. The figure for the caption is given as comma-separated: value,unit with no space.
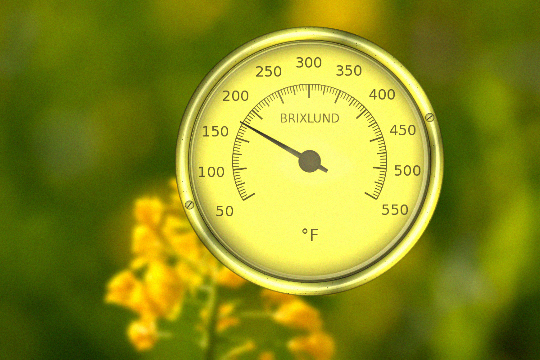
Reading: 175,°F
